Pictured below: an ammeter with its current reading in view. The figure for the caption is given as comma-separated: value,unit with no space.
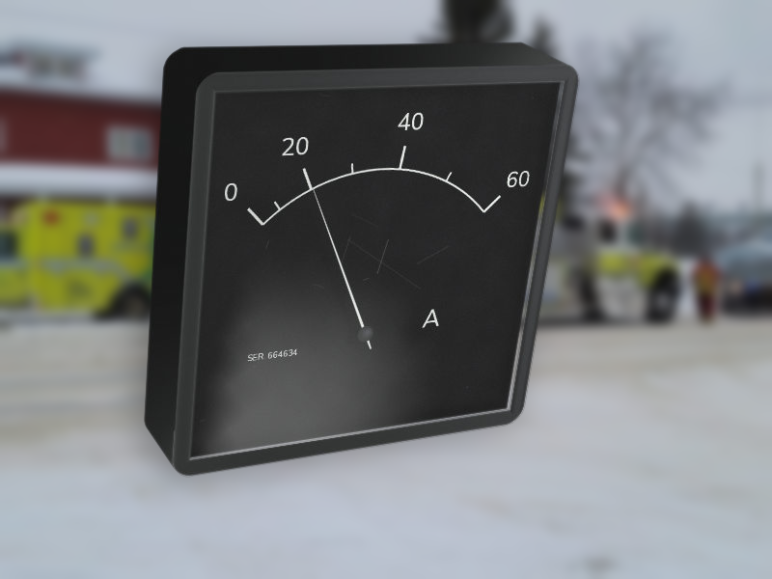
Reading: 20,A
